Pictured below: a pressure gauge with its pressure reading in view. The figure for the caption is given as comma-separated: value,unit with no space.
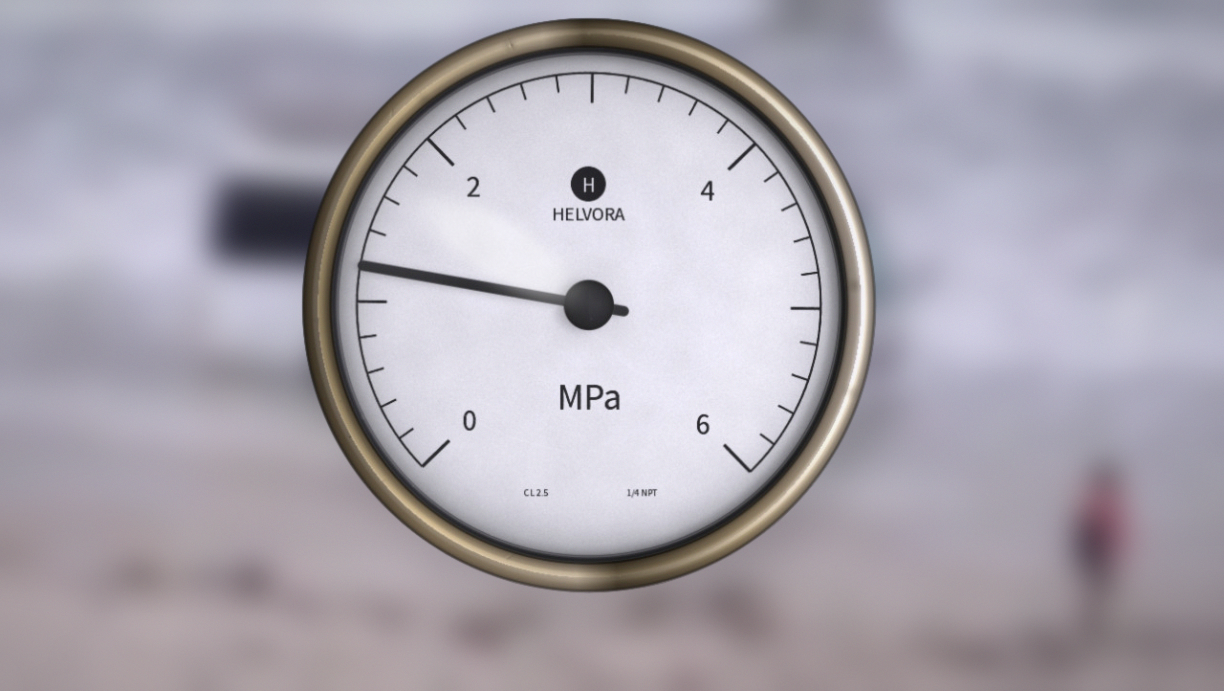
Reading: 1.2,MPa
